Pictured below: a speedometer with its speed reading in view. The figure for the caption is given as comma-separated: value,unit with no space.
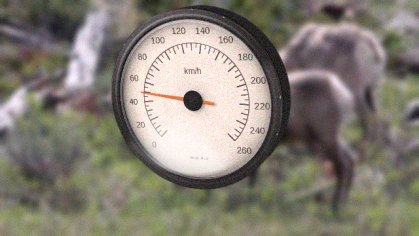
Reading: 50,km/h
